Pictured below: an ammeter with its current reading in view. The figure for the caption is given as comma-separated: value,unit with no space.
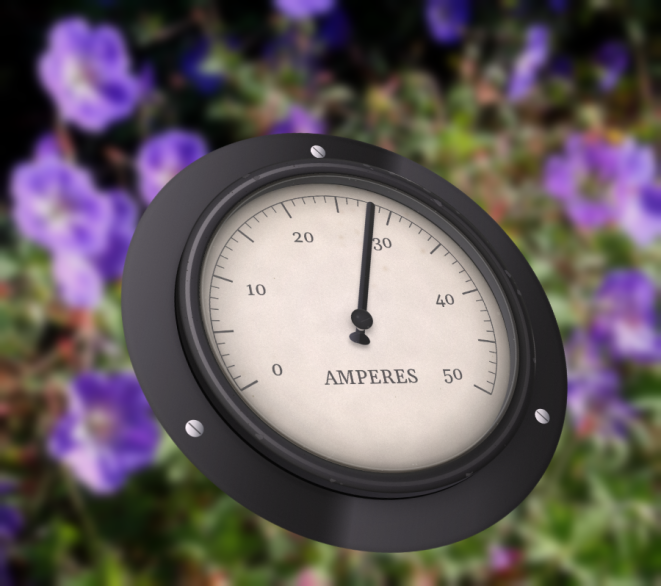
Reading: 28,A
